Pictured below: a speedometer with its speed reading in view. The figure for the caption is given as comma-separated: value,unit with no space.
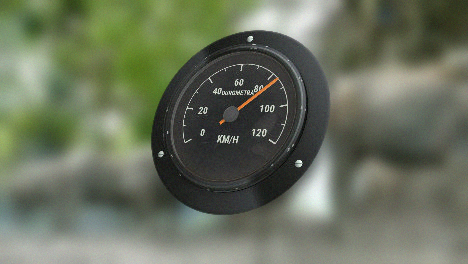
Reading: 85,km/h
